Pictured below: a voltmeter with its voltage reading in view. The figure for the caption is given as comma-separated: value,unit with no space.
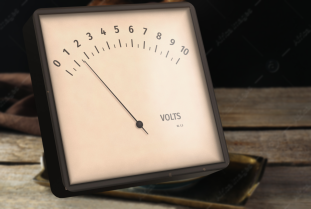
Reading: 1.5,V
